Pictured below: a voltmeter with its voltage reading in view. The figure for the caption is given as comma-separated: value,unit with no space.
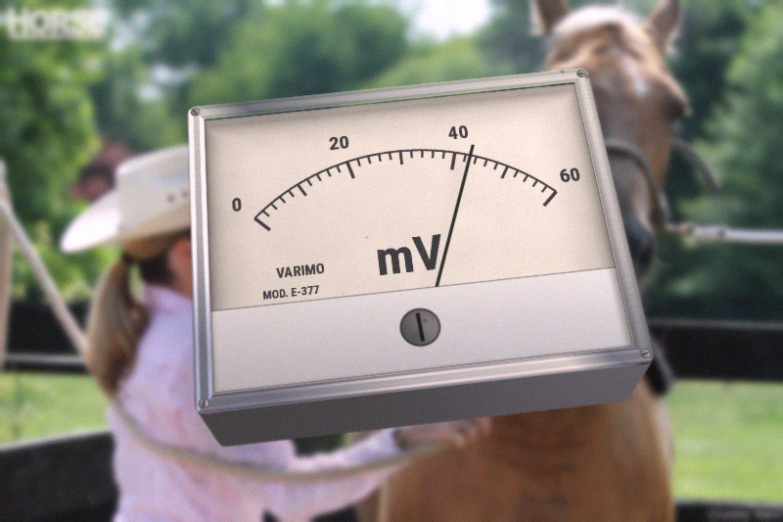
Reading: 43,mV
